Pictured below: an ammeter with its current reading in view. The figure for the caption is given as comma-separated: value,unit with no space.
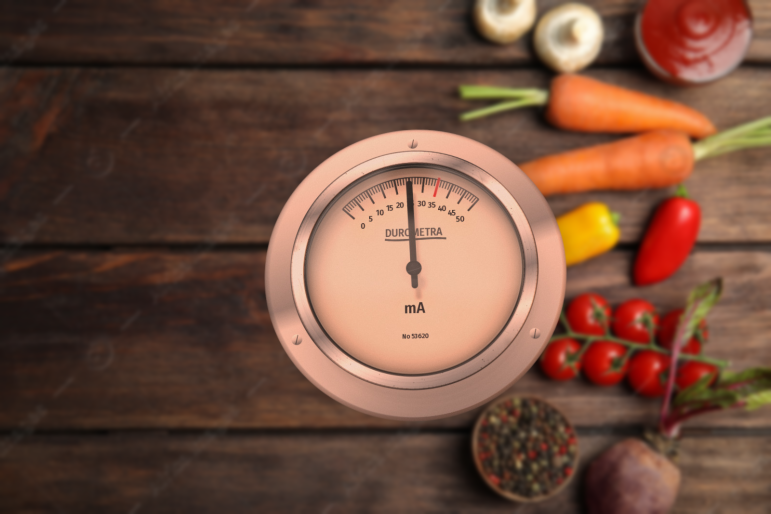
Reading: 25,mA
